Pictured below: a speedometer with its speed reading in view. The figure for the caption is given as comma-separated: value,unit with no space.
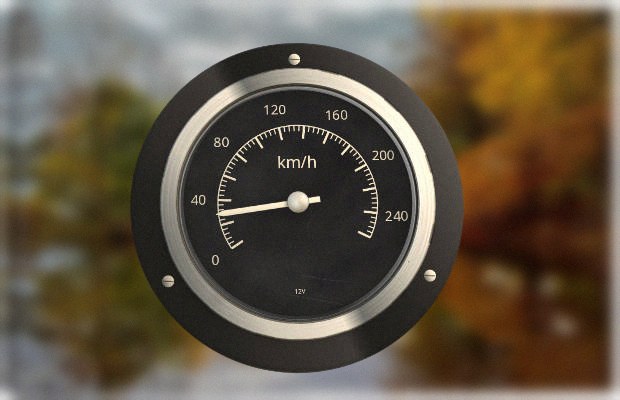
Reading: 28,km/h
